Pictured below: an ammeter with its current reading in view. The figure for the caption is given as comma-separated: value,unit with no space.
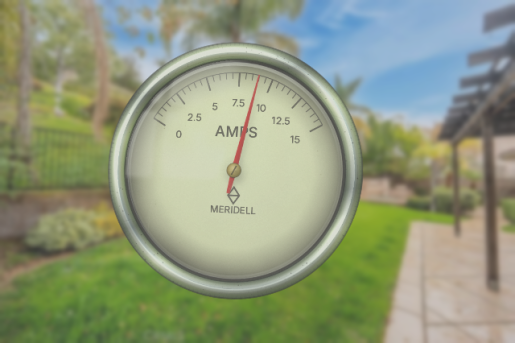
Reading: 9,A
